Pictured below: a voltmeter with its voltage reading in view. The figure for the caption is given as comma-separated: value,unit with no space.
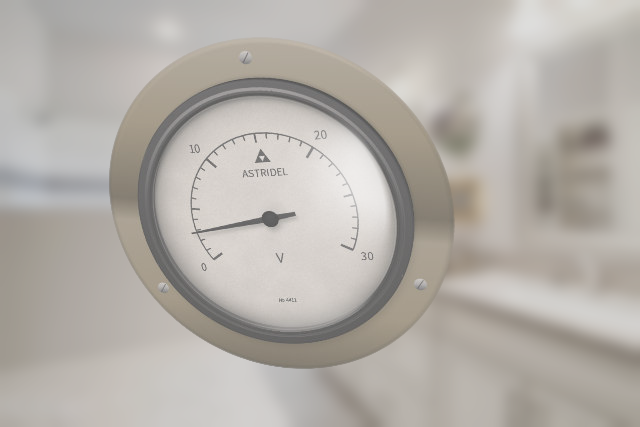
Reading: 3,V
